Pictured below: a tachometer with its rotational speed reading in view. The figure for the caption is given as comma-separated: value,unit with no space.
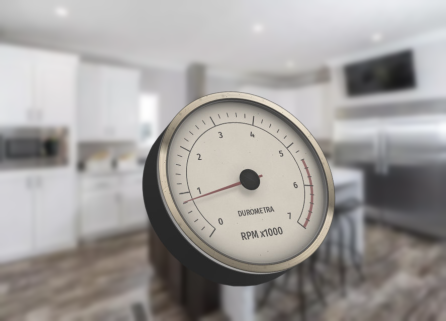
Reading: 800,rpm
